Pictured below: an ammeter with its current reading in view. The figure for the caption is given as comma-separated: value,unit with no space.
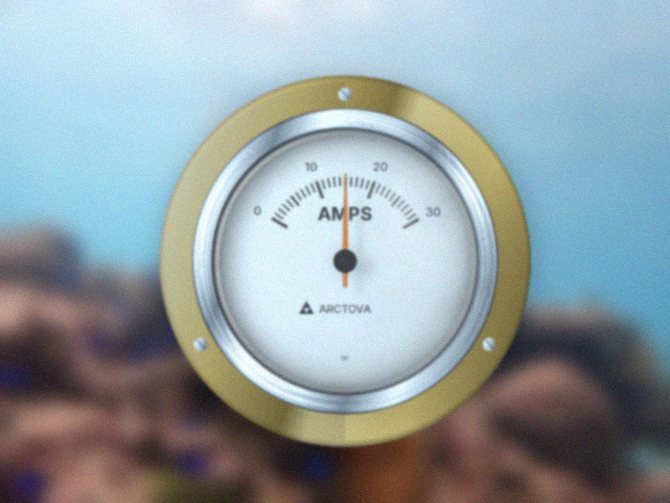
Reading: 15,A
